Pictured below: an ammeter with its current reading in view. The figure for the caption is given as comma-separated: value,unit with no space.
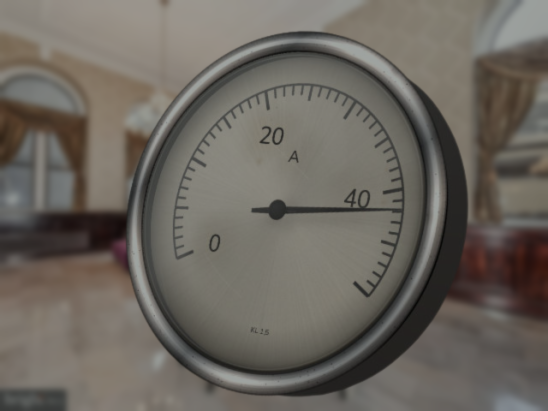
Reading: 42,A
